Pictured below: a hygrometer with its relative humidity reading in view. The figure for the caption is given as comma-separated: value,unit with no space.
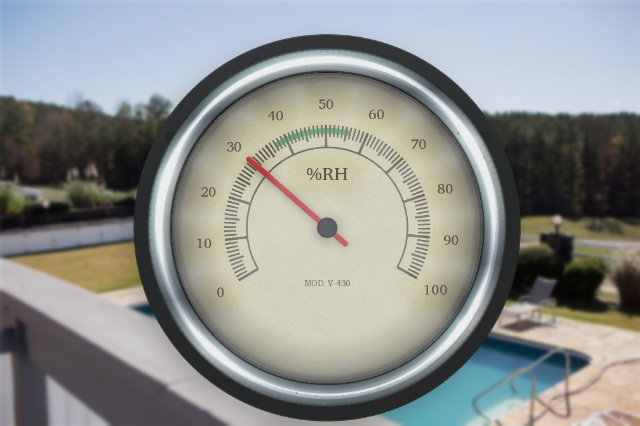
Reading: 30,%
